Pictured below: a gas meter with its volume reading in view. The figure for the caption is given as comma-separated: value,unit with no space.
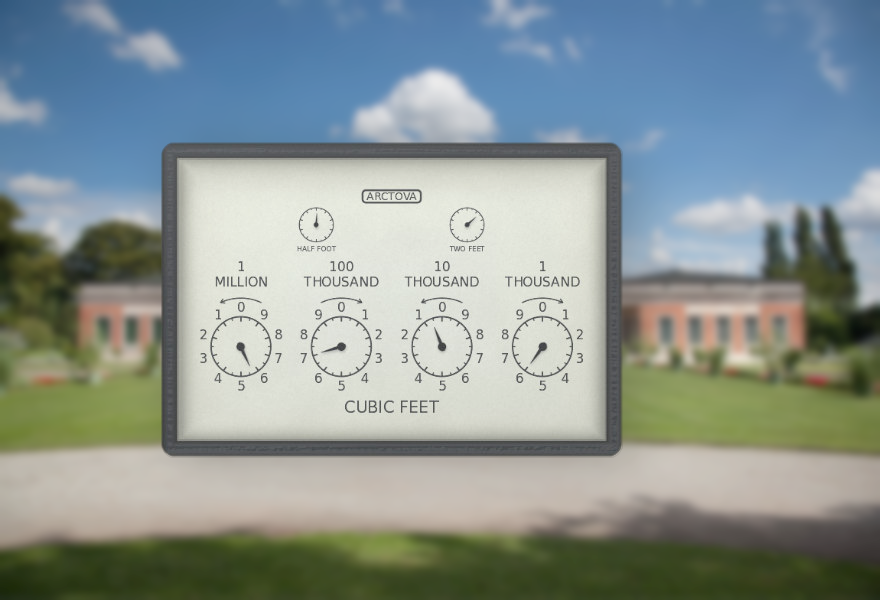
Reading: 570600,ft³
